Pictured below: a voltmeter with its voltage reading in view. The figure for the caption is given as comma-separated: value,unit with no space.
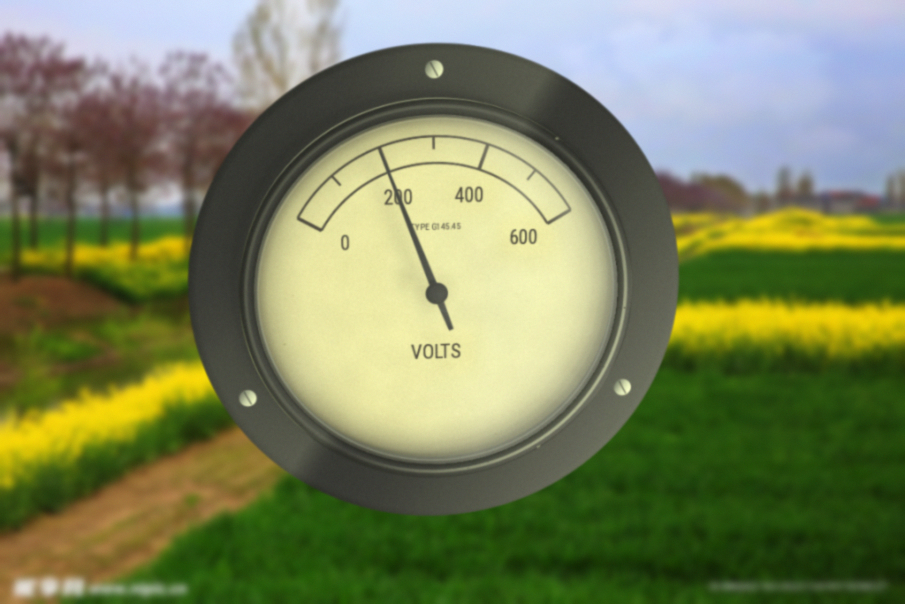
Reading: 200,V
